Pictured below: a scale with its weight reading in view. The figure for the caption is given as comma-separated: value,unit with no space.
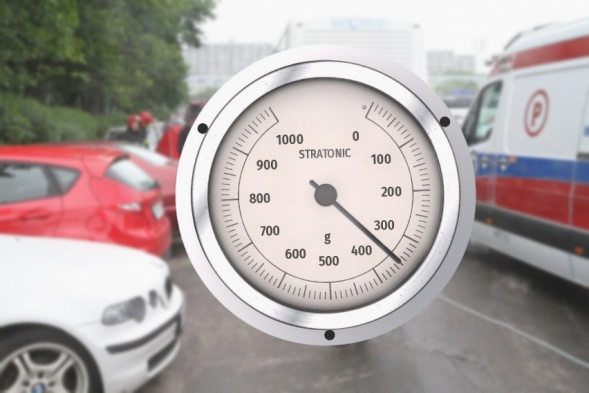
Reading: 350,g
